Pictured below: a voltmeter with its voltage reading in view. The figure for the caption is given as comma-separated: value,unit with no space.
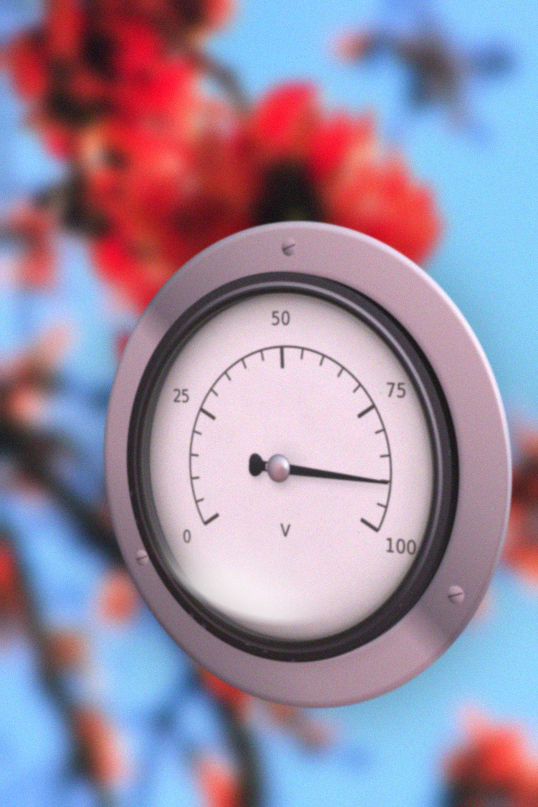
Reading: 90,V
